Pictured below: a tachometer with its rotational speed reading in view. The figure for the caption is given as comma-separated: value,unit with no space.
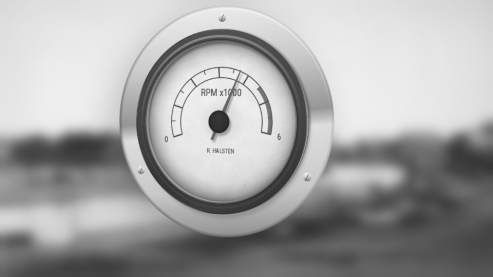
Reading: 3750,rpm
